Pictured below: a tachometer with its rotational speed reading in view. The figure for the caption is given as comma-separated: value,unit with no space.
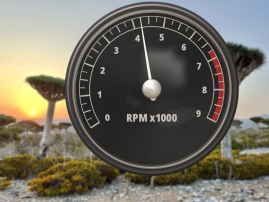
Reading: 4250,rpm
